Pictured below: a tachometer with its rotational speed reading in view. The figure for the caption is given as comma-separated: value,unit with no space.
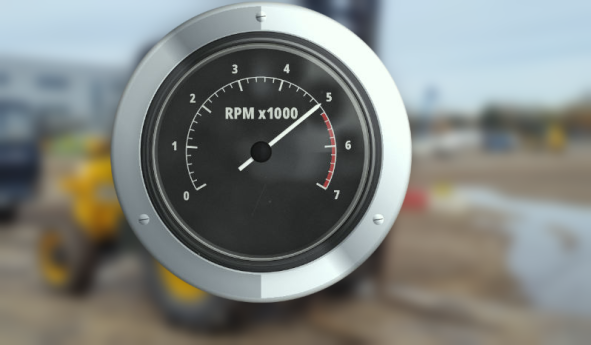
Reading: 5000,rpm
